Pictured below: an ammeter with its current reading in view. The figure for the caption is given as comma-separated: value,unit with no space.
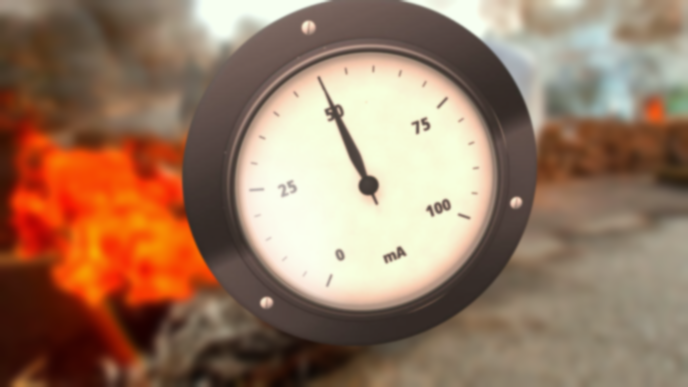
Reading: 50,mA
